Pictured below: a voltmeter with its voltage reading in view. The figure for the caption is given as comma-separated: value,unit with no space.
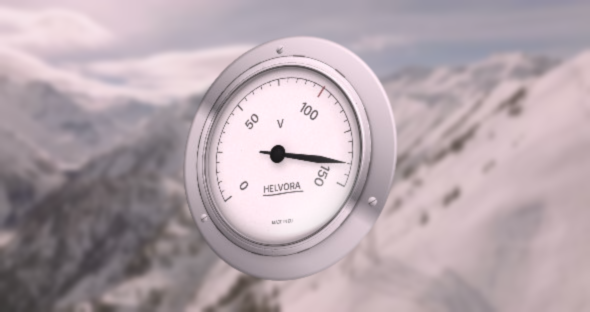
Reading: 140,V
